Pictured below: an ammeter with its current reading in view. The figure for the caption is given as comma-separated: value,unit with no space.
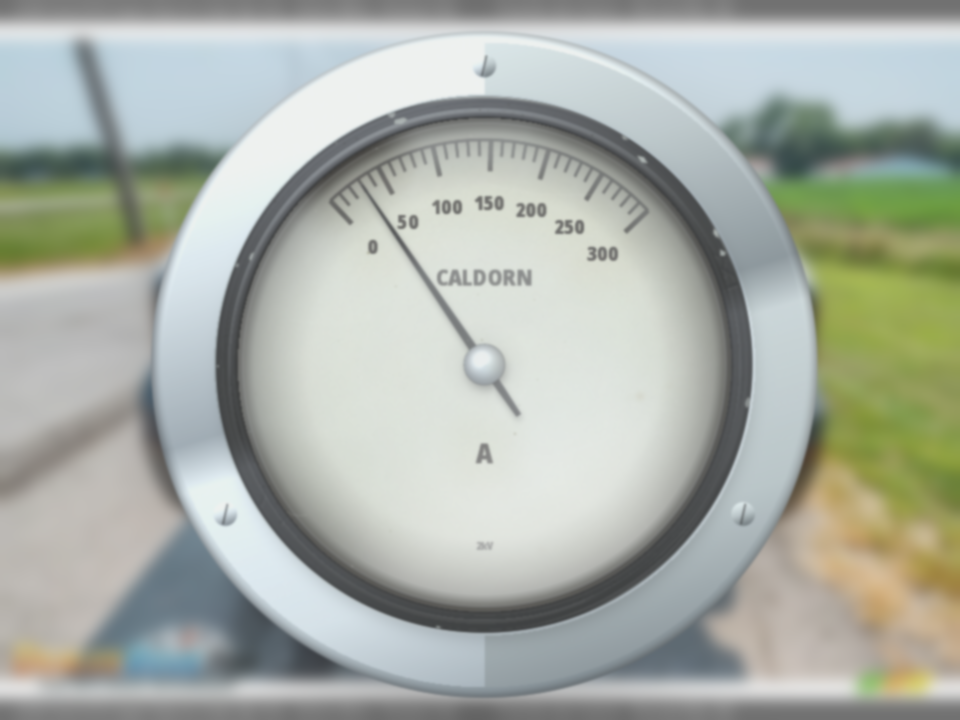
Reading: 30,A
